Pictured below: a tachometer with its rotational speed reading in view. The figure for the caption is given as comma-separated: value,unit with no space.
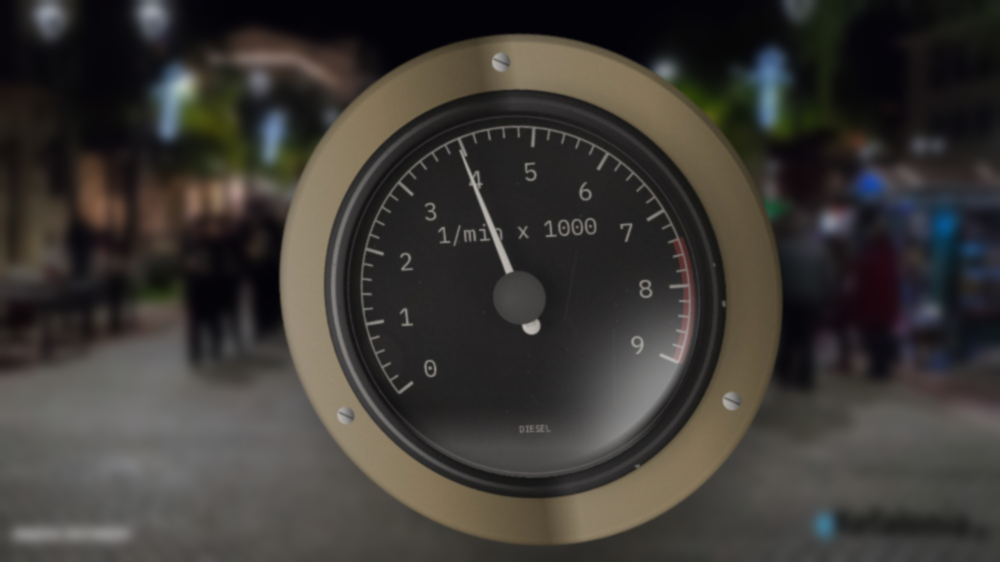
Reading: 4000,rpm
